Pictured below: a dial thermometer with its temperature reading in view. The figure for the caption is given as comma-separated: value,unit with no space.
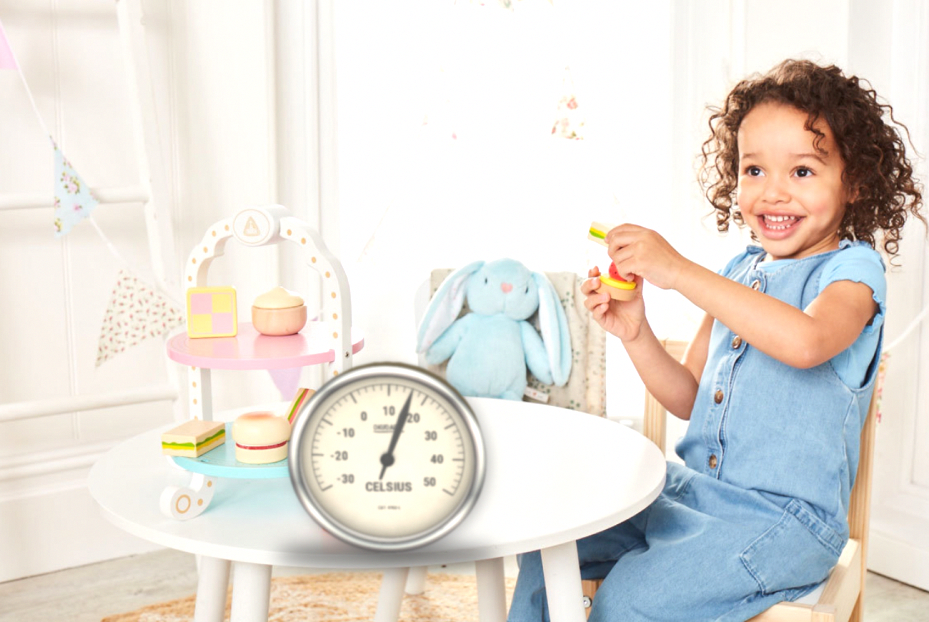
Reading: 16,°C
